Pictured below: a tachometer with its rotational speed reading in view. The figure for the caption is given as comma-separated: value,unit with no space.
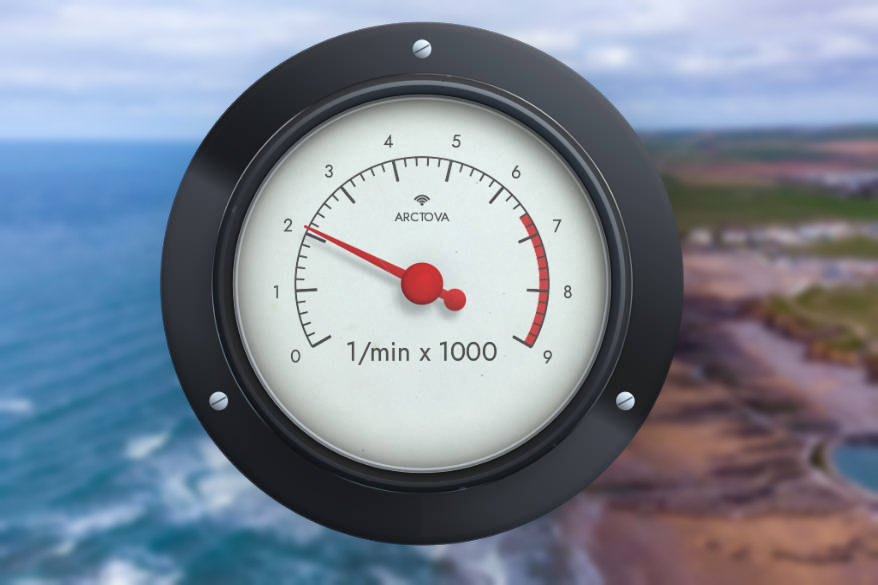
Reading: 2100,rpm
